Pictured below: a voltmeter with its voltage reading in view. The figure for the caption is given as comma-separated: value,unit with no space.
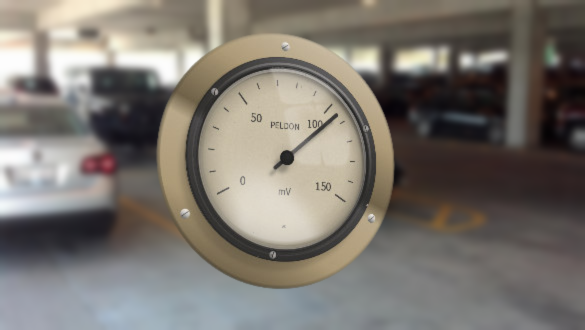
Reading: 105,mV
